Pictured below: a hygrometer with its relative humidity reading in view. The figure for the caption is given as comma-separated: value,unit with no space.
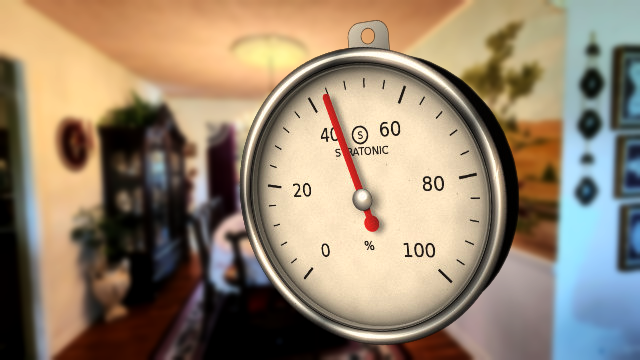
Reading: 44,%
